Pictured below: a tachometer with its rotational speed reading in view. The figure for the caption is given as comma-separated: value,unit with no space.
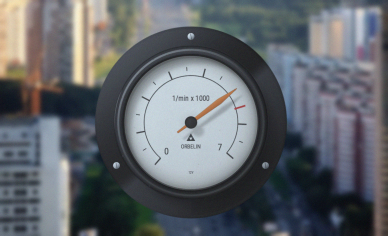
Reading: 5000,rpm
